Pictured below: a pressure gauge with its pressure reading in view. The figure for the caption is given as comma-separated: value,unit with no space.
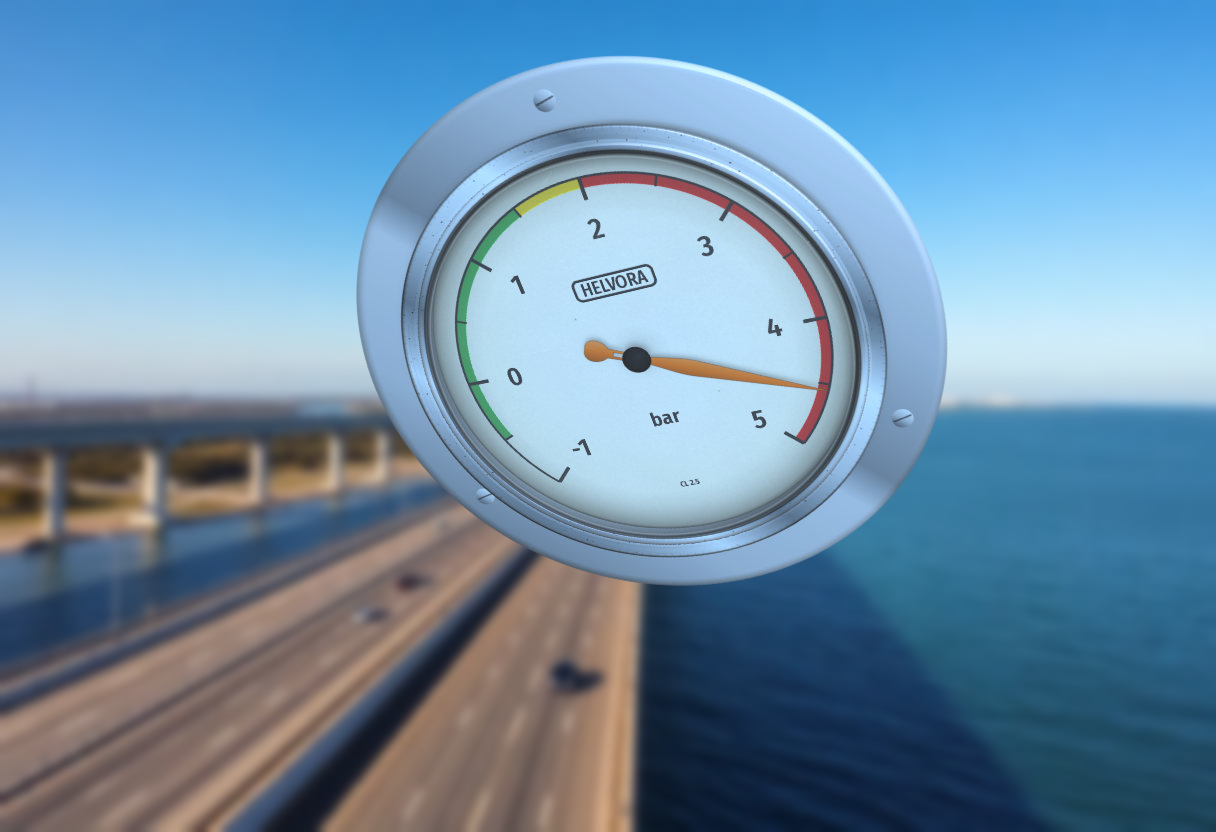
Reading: 4.5,bar
